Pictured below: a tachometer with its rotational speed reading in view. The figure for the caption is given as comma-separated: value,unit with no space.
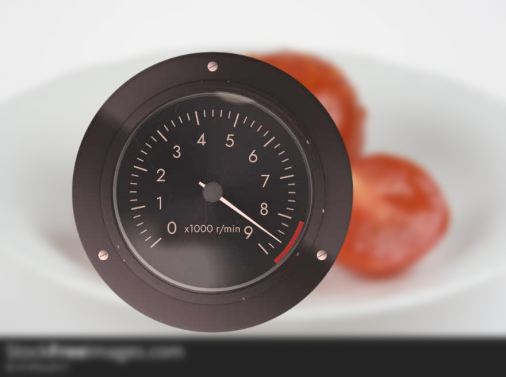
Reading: 8600,rpm
